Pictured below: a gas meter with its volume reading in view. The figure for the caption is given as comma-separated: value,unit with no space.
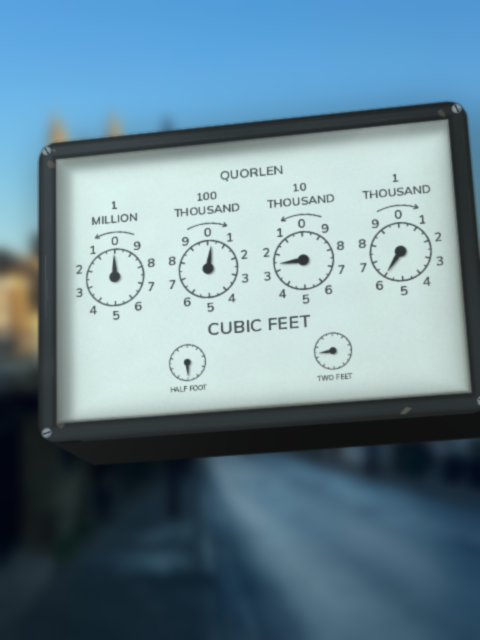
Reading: 2600,ft³
